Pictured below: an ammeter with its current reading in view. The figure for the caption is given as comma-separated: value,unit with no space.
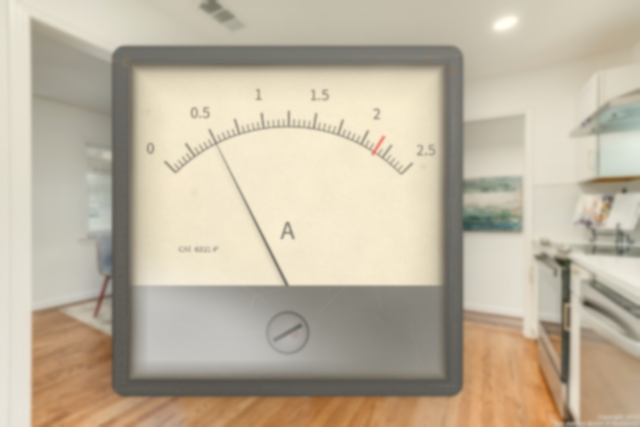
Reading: 0.5,A
